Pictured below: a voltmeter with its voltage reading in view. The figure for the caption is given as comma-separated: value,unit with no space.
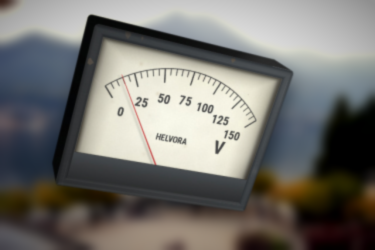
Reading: 15,V
